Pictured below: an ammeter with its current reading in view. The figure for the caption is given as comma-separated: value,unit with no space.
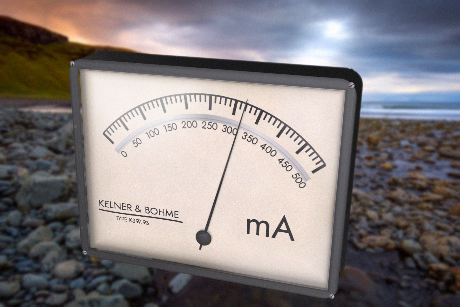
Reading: 320,mA
